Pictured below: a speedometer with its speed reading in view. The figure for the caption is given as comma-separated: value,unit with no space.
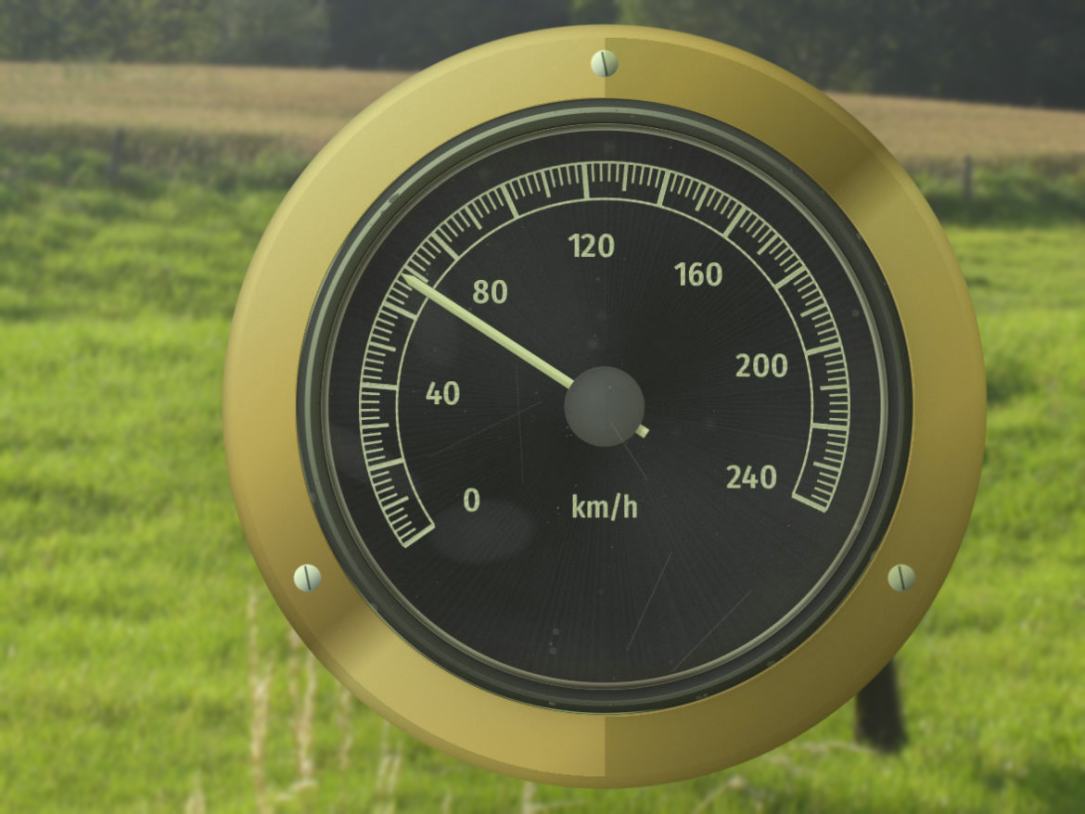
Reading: 68,km/h
